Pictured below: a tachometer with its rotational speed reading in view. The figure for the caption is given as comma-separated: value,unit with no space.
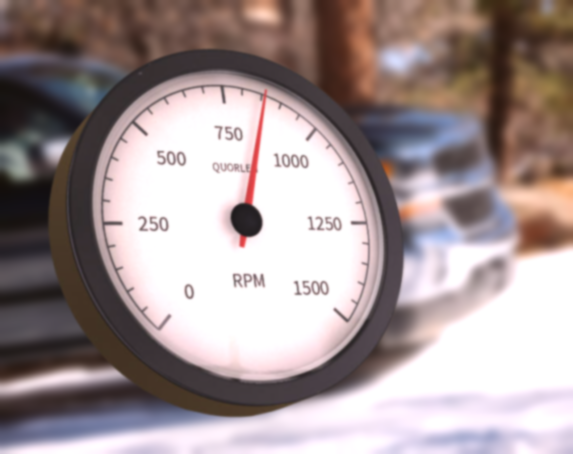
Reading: 850,rpm
